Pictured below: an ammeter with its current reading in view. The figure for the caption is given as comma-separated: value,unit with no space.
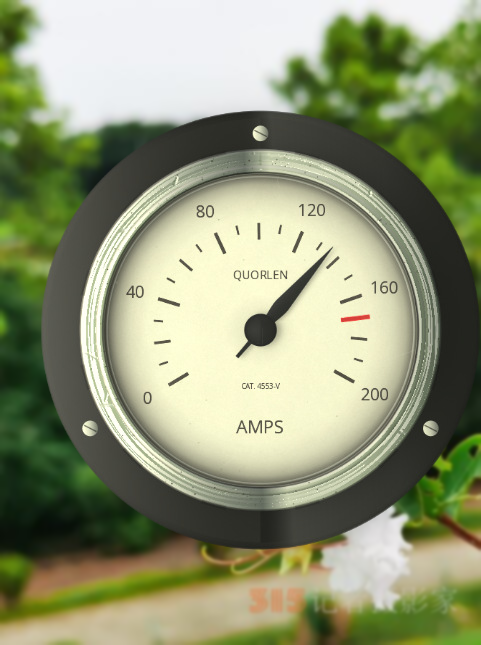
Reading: 135,A
